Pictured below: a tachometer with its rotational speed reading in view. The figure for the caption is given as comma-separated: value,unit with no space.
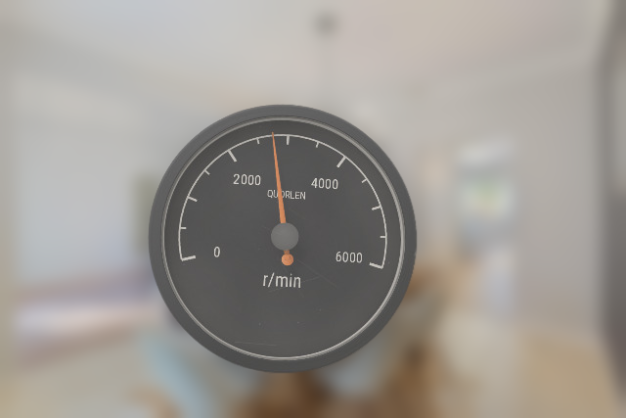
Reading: 2750,rpm
